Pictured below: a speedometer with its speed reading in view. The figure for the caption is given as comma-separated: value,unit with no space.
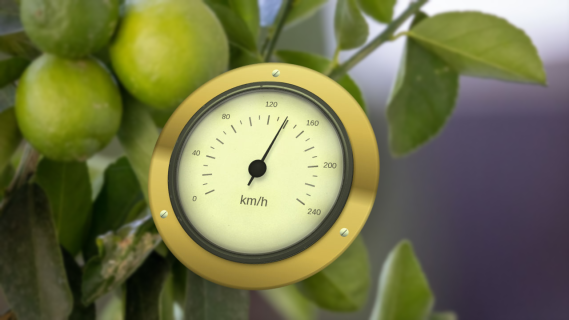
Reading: 140,km/h
